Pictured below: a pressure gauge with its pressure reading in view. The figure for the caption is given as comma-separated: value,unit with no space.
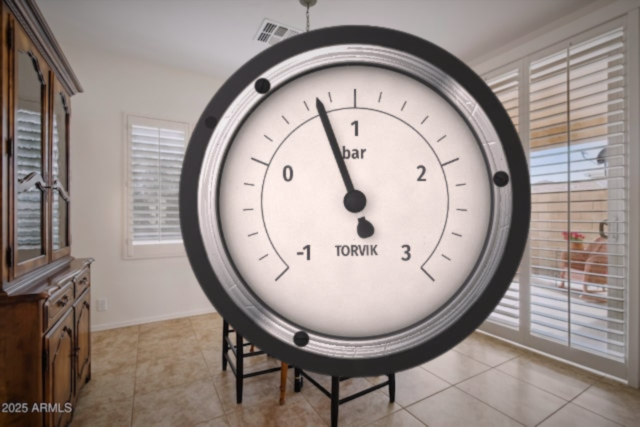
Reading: 0.7,bar
